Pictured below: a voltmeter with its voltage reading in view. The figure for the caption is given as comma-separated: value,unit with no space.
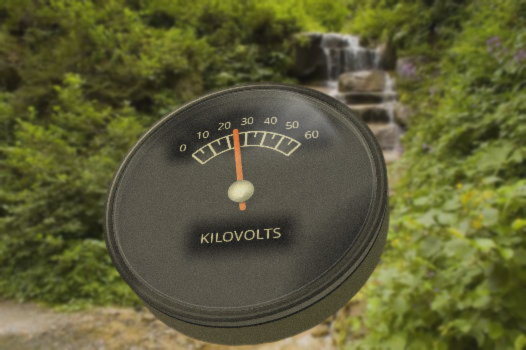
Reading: 25,kV
